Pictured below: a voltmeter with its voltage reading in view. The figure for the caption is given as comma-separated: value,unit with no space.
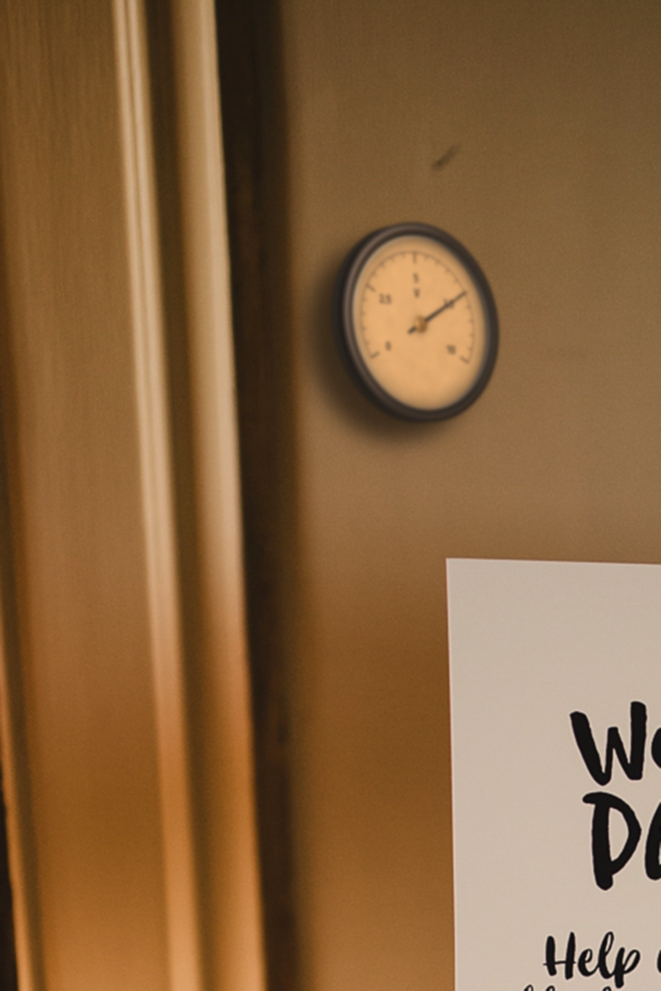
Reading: 7.5,V
